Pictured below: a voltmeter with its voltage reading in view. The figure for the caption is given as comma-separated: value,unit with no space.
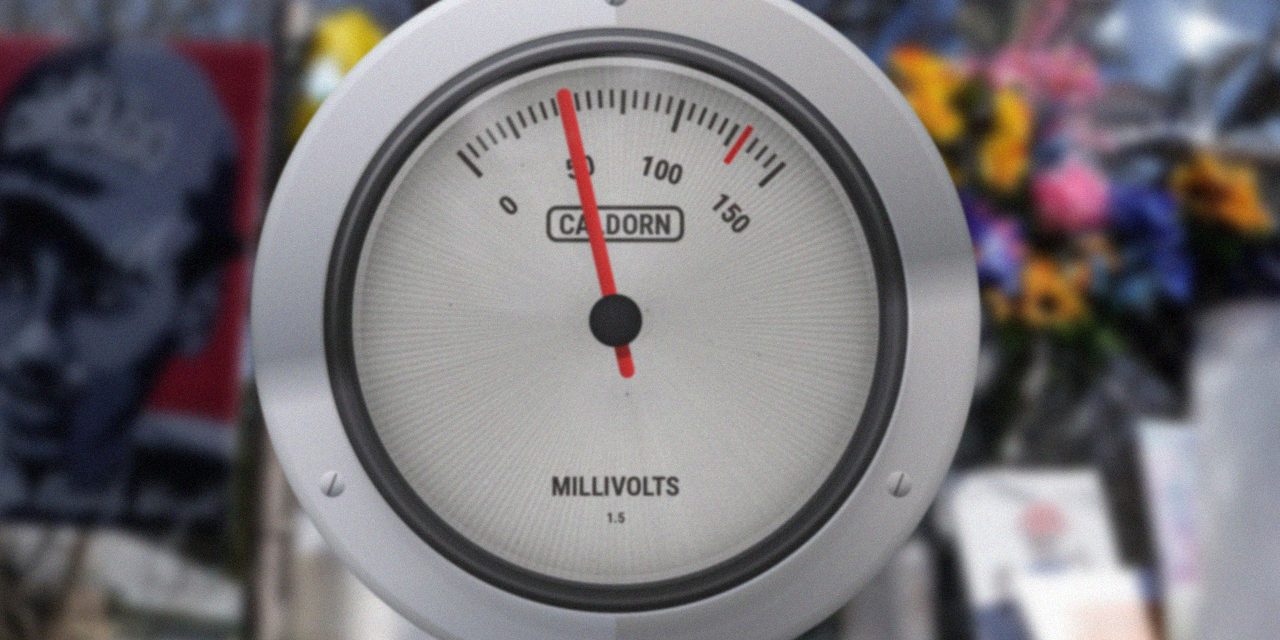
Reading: 50,mV
